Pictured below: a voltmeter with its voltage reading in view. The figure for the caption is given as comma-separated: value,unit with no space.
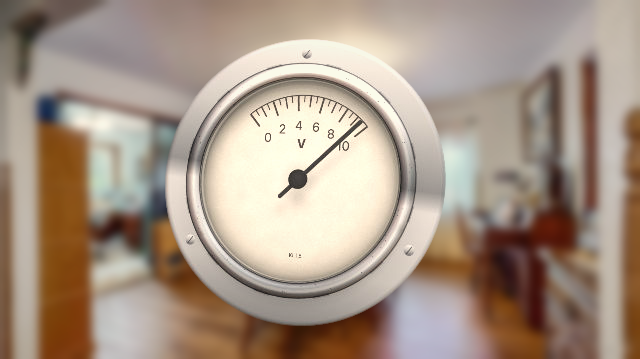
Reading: 9.5,V
